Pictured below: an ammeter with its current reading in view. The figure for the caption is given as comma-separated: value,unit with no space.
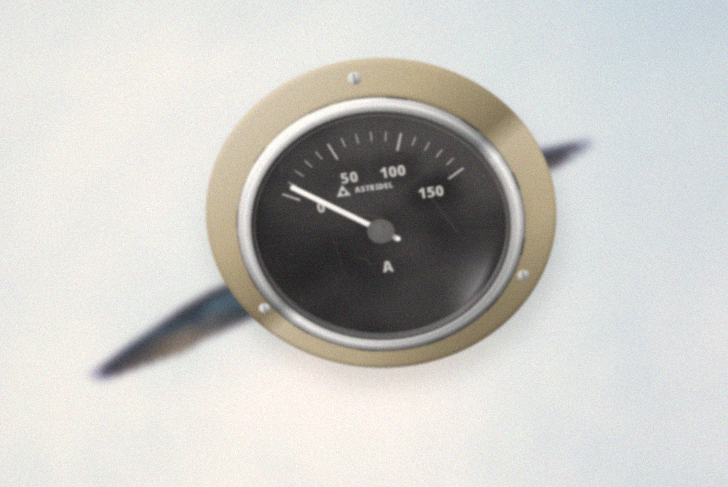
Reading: 10,A
